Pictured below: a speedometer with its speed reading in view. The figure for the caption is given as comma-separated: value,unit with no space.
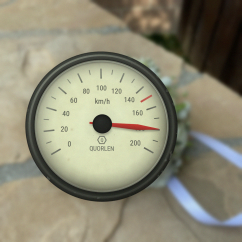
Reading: 180,km/h
